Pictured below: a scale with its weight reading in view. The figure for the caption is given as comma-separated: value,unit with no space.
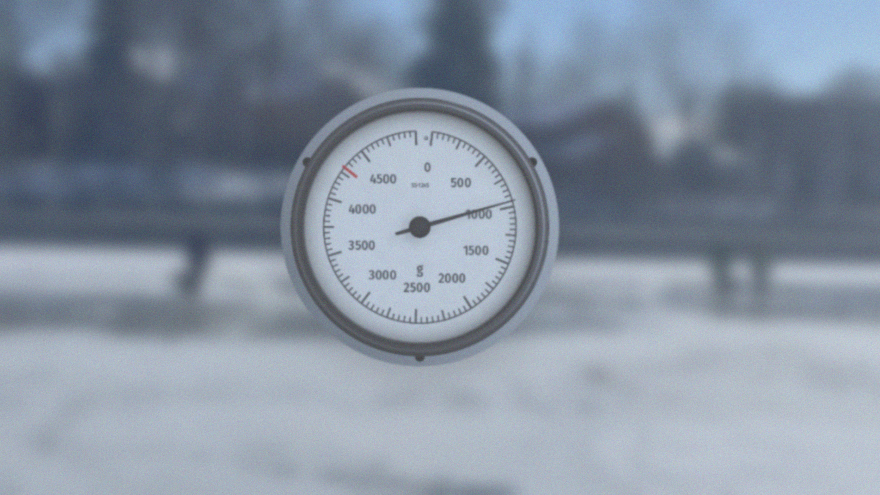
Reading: 950,g
